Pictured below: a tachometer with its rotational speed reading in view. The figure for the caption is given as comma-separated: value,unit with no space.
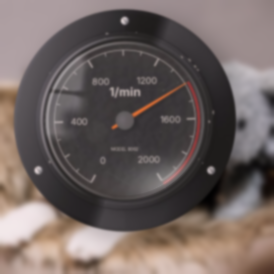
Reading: 1400,rpm
